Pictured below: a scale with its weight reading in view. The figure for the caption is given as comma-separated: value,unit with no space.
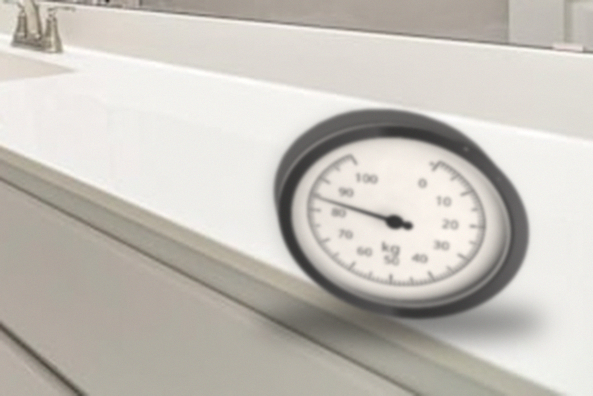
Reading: 85,kg
